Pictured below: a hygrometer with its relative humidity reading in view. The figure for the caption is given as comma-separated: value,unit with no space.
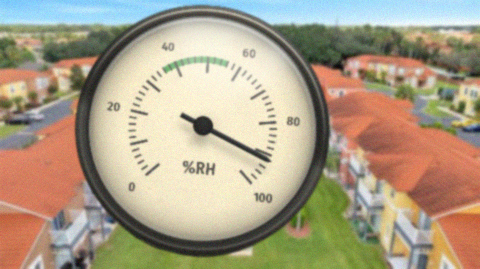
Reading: 92,%
